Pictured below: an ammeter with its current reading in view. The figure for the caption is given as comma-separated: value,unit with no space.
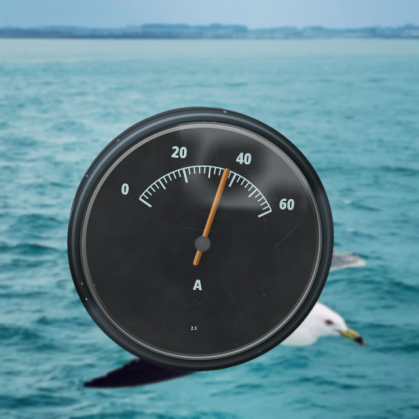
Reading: 36,A
